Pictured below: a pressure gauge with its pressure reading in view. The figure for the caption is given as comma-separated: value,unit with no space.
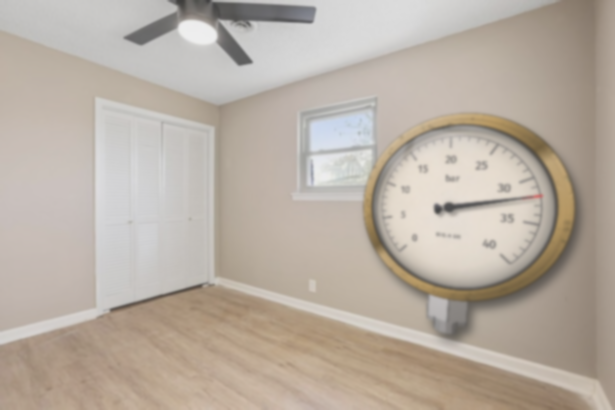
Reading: 32,bar
